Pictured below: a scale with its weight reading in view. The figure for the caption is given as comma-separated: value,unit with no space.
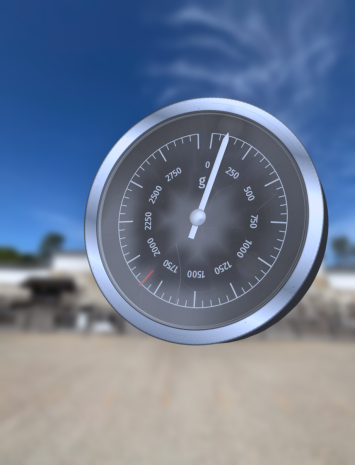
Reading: 100,g
